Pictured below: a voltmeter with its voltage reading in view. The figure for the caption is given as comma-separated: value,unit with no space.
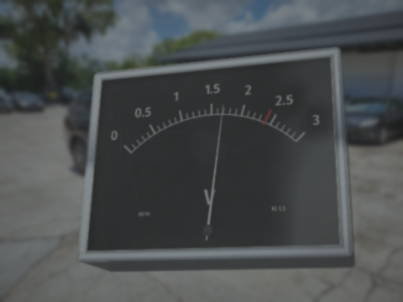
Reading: 1.7,V
